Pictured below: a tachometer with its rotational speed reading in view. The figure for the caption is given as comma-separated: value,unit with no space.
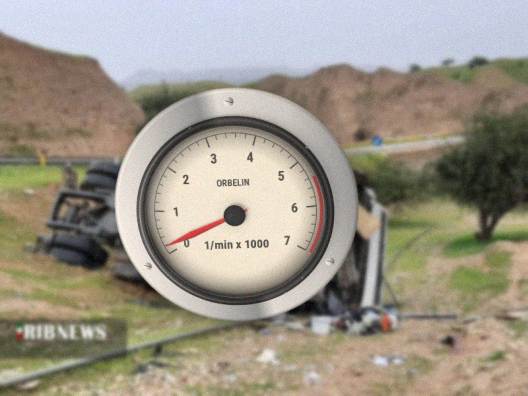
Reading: 200,rpm
